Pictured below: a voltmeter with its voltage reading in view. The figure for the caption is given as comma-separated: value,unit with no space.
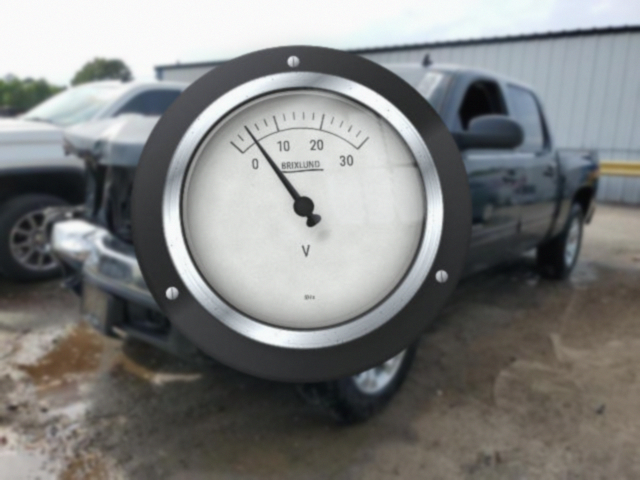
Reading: 4,V
